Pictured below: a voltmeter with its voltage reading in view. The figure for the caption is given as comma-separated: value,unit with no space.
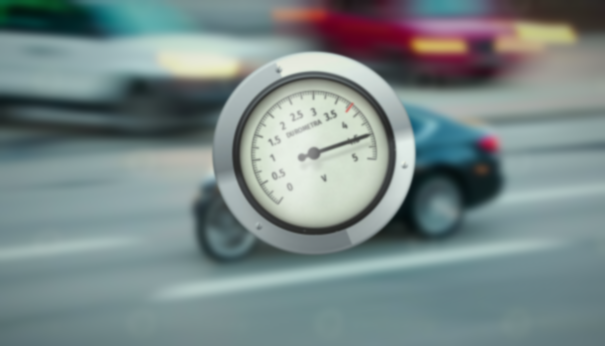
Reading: 4.5,V
